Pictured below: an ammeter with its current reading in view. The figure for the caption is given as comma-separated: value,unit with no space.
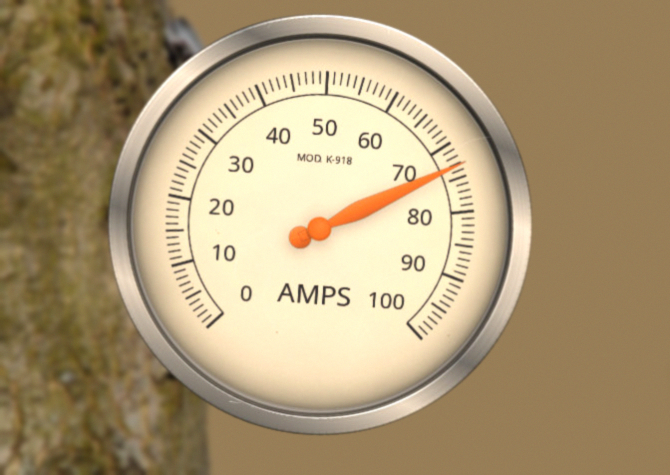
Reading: 73,A
